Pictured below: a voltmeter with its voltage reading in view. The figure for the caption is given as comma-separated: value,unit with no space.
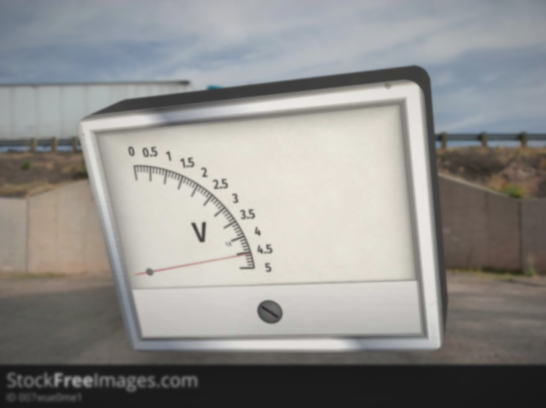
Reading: 4.5,V
